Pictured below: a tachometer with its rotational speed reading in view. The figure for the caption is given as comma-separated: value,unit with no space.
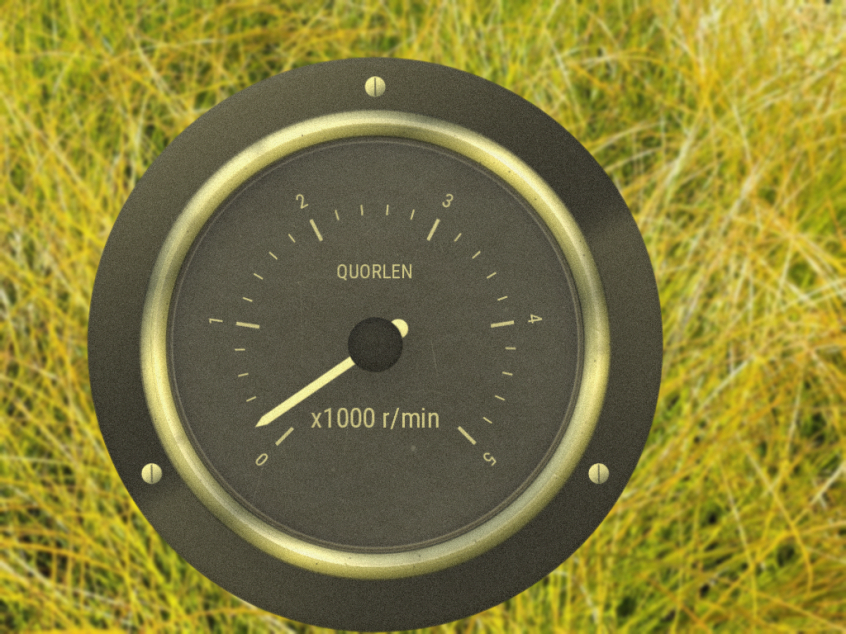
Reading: 200,rpm
